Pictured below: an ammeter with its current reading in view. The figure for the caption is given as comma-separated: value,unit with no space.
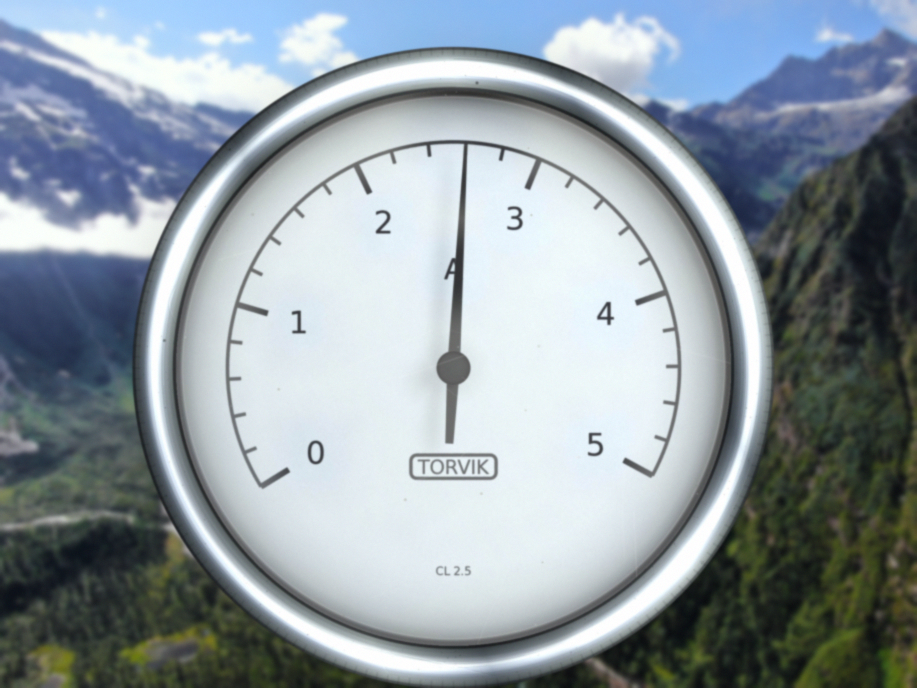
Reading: 2.6,A
